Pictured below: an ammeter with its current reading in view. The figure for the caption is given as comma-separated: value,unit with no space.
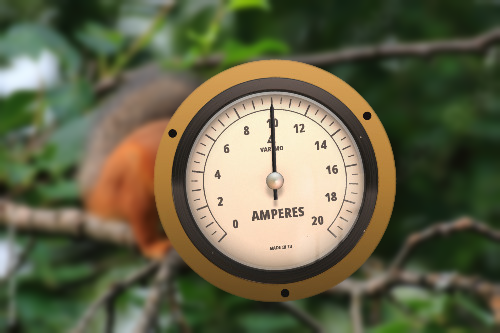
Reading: 10,A
